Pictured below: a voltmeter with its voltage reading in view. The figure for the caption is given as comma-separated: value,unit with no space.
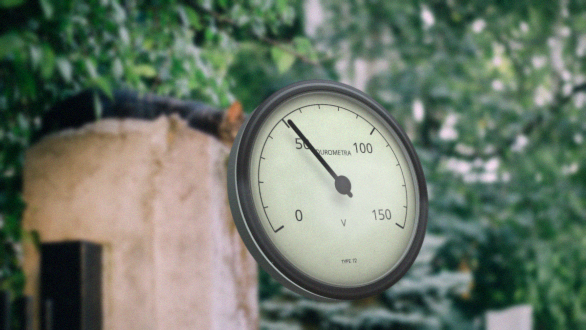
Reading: 50,V
